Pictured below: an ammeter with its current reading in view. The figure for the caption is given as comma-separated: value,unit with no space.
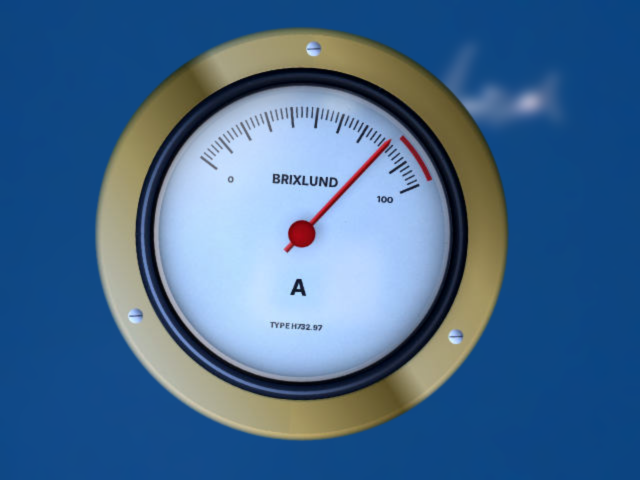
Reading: 80,A
